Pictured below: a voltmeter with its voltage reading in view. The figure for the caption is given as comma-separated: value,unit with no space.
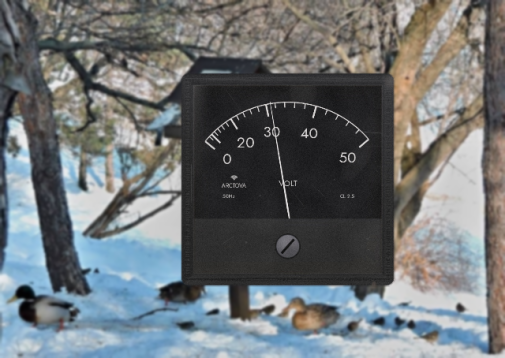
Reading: 31,V
